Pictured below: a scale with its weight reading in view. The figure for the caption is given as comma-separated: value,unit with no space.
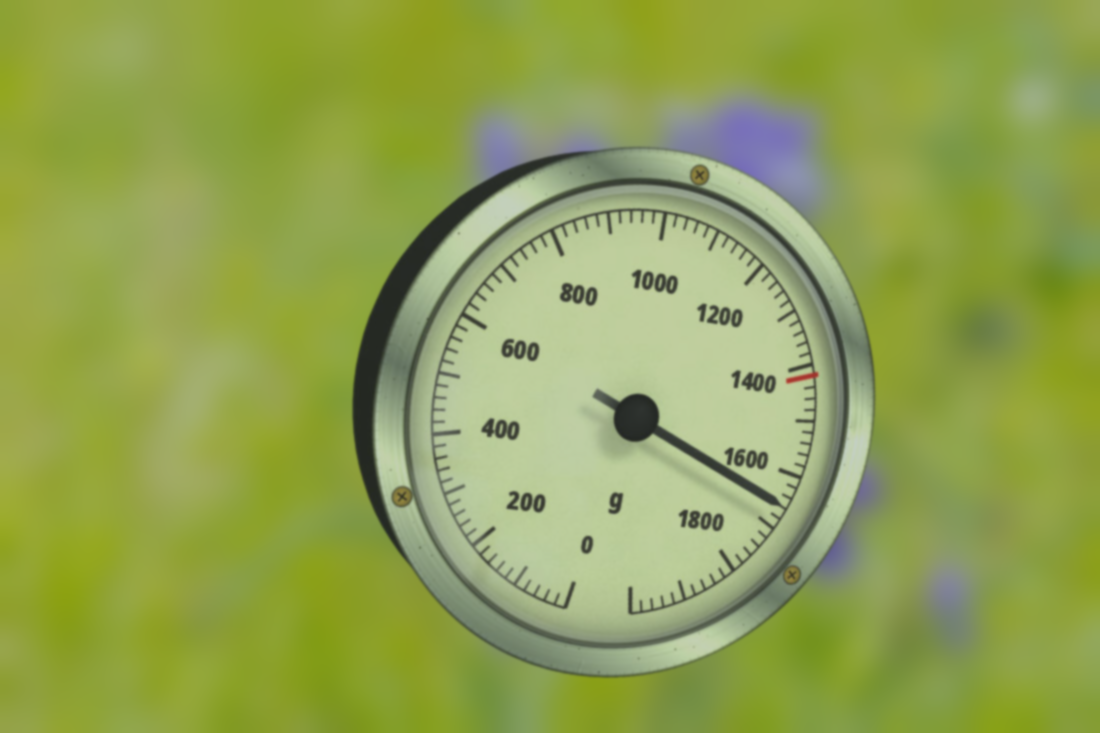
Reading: 1660,g
